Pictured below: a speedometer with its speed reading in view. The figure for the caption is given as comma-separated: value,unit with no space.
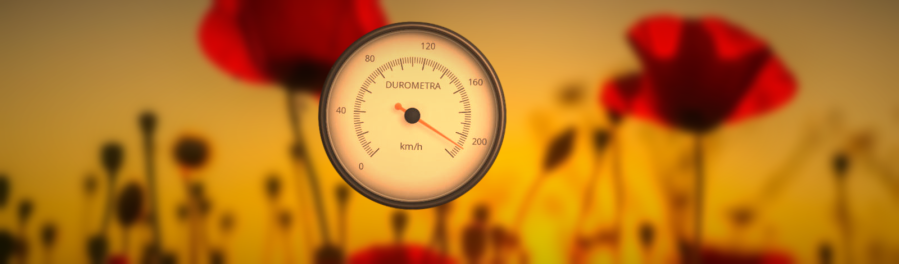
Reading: 210,km/h
